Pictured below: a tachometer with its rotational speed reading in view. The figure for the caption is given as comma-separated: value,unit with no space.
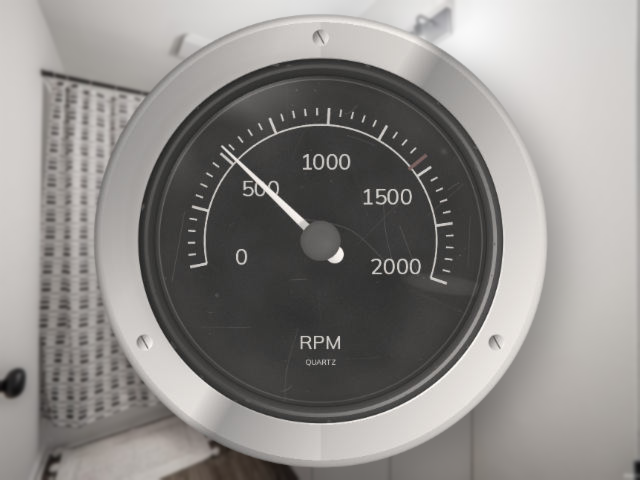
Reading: 525,rpm
